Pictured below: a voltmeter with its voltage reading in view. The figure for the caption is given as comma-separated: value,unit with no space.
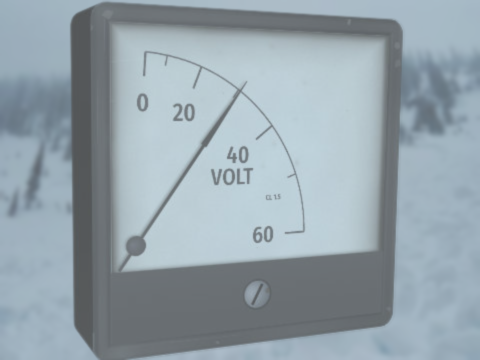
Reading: 30,V
